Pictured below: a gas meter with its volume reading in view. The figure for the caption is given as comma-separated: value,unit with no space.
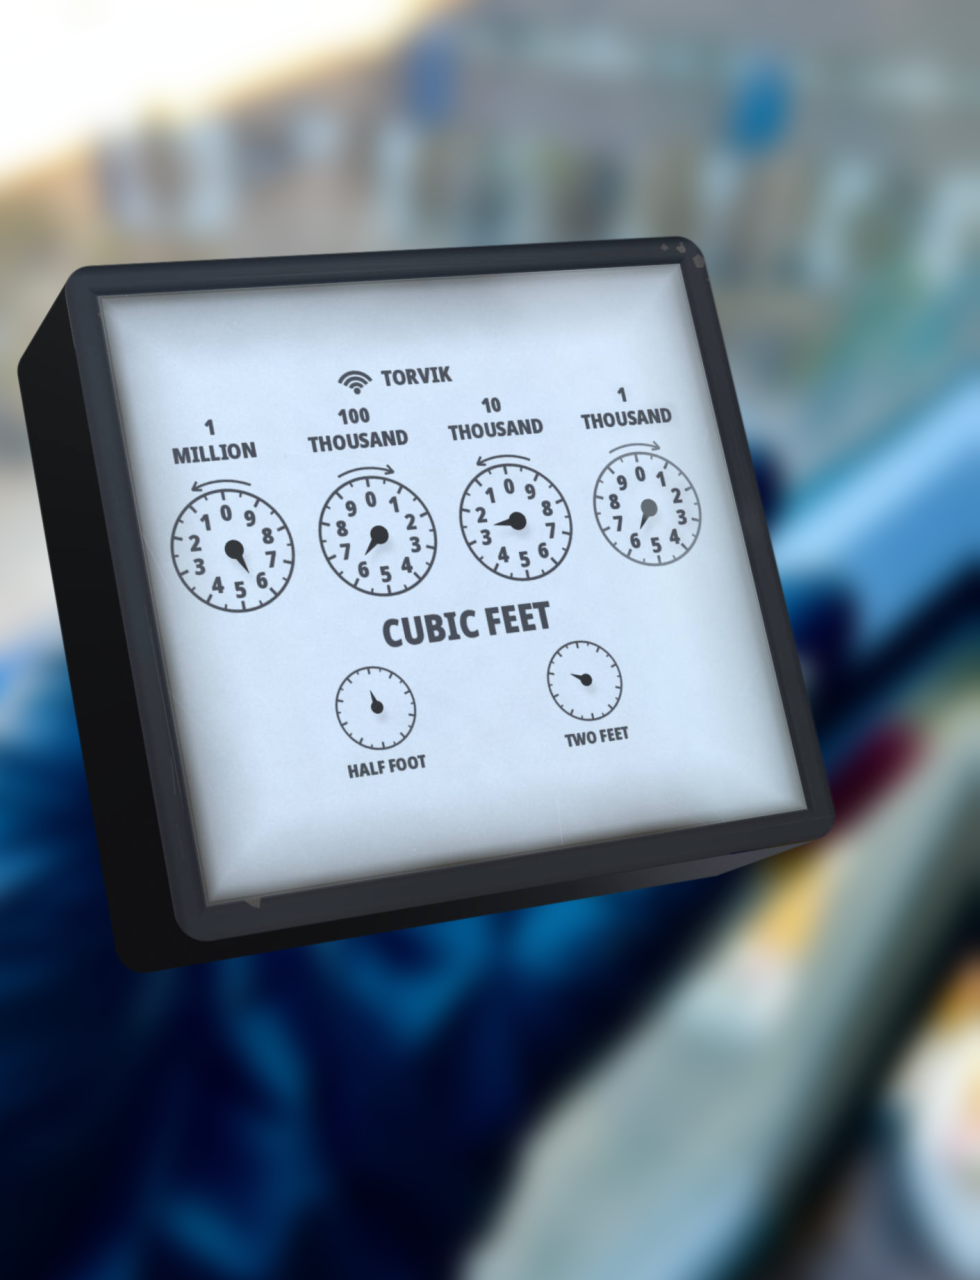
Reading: 562600,ft³
